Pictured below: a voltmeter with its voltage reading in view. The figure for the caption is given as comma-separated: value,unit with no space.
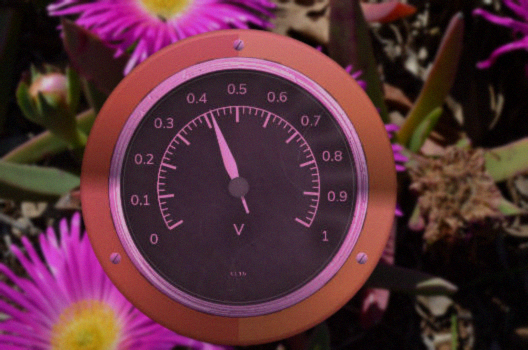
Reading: 0.42,V
